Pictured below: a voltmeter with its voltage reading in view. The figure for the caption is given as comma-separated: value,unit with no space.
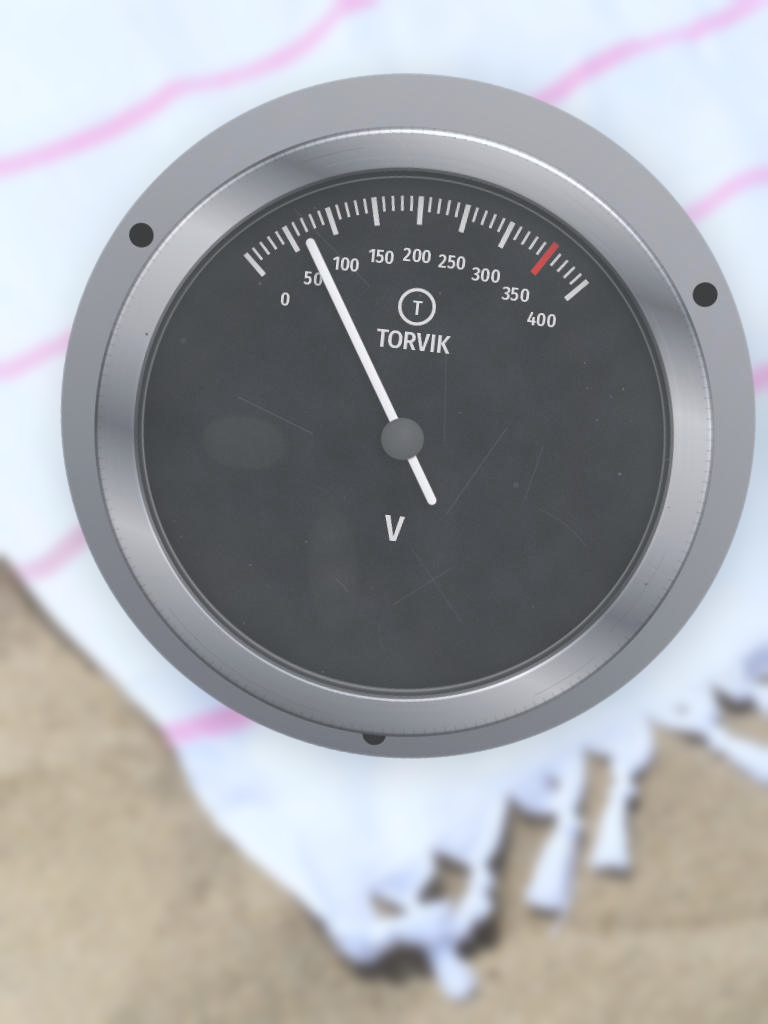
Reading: 70,V
